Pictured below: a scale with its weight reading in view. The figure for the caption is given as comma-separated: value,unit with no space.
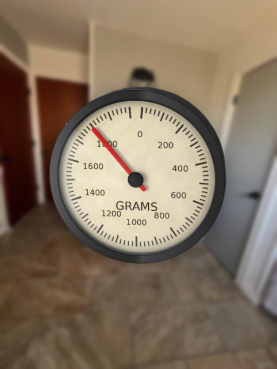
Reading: 1800,g
